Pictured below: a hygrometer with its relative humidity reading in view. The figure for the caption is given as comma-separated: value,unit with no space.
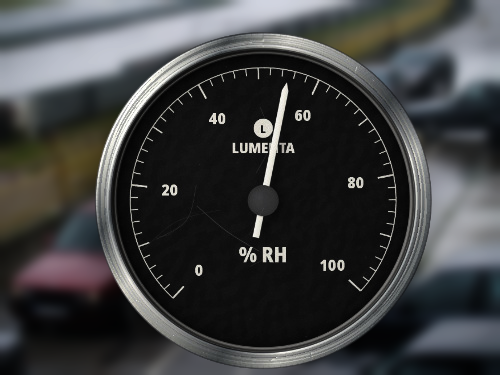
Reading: 55,%
